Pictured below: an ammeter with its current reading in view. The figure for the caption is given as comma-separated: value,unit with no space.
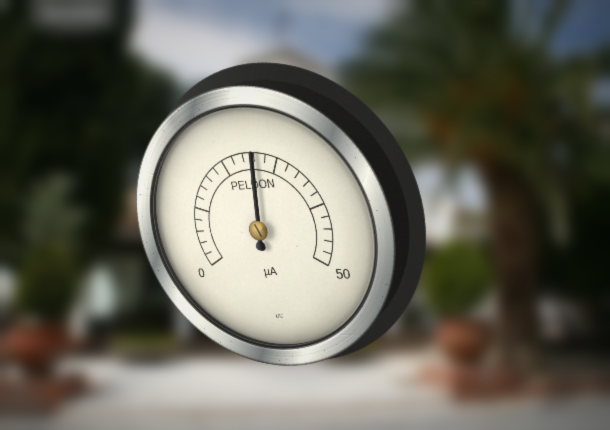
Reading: 26,µA
